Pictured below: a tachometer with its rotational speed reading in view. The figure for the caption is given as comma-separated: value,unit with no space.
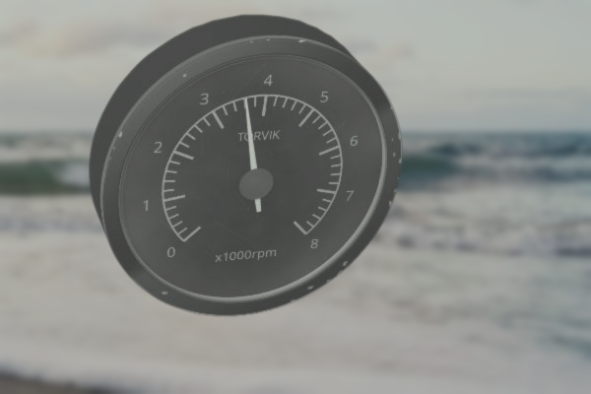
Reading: 3600,rpm
